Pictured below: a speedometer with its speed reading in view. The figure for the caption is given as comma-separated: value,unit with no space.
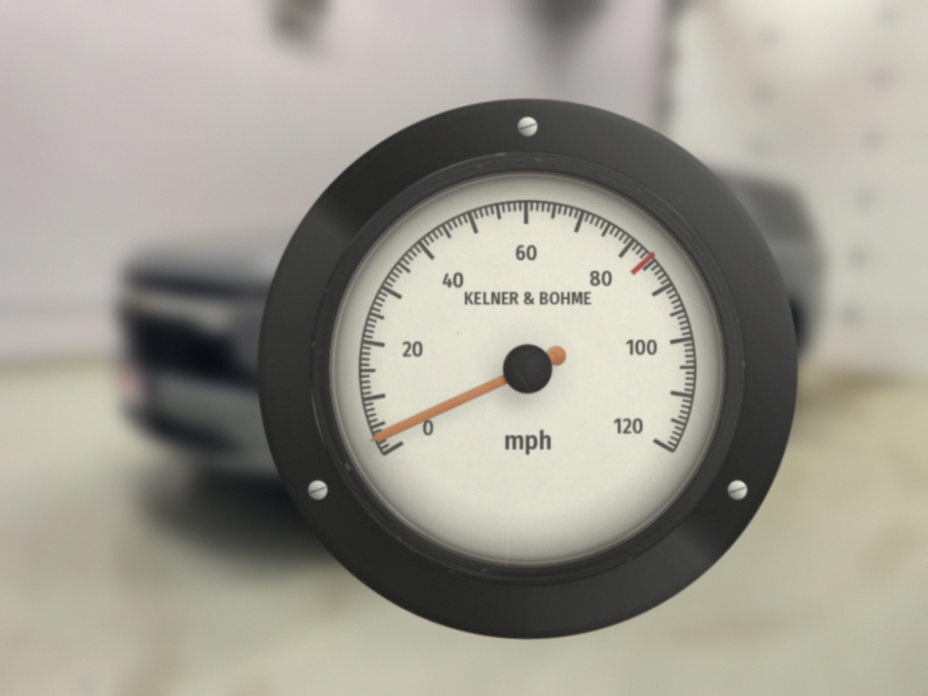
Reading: 3,mph
